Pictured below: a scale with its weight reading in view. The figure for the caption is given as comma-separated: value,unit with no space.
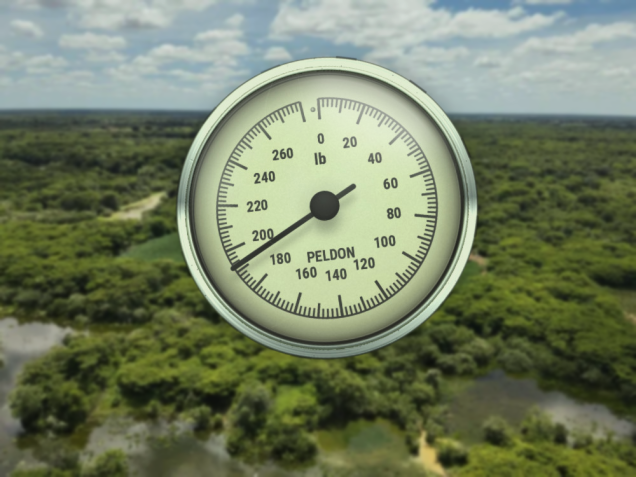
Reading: 192,lb
